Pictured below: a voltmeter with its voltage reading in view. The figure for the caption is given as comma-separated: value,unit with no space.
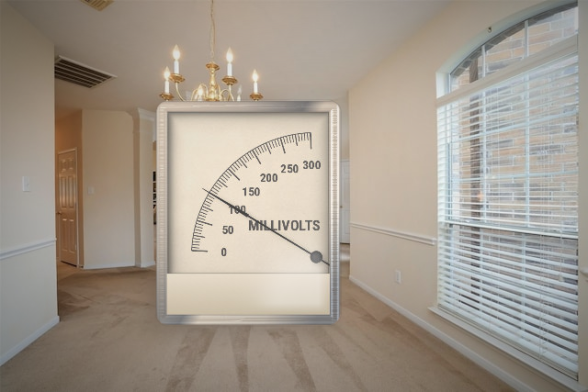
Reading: 100,mV
